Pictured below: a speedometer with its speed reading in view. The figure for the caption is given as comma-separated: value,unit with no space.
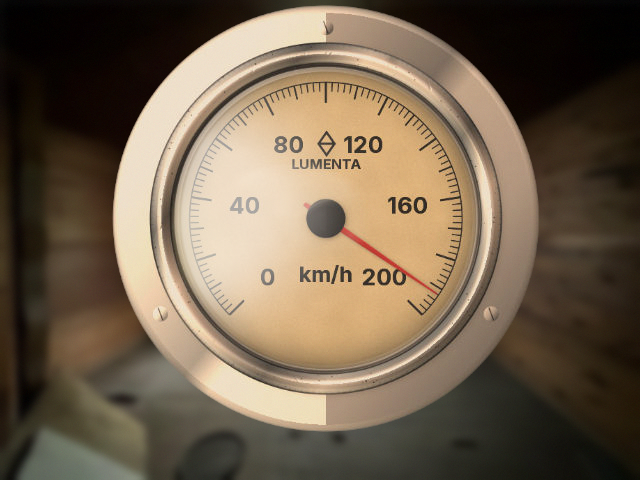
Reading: 192,km/h
